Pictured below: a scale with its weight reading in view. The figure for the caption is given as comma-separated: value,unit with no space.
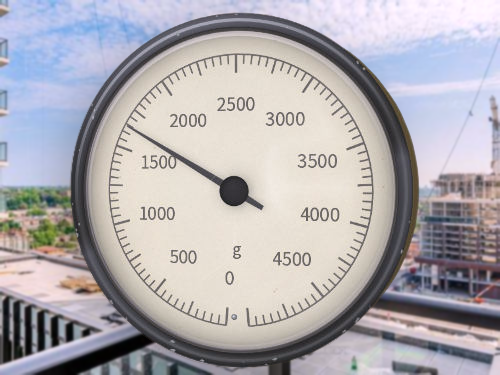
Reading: 1650,g
